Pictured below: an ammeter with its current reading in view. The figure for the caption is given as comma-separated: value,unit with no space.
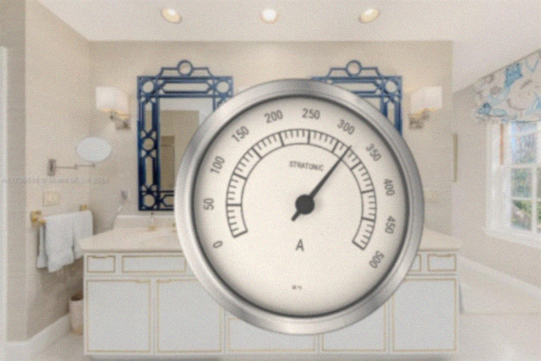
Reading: 320,A
